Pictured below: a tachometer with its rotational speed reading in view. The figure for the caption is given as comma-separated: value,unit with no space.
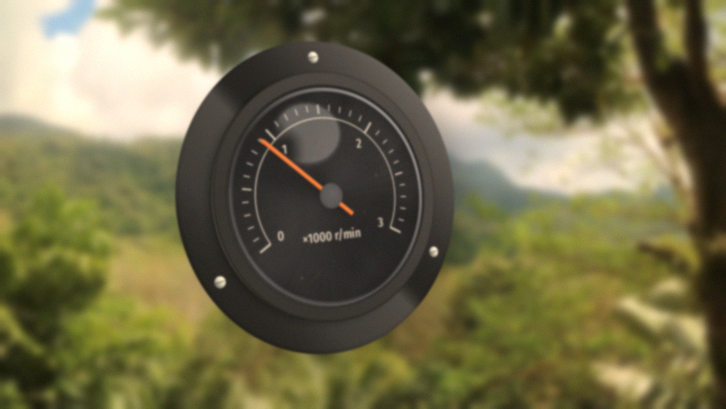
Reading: 900,rpm
